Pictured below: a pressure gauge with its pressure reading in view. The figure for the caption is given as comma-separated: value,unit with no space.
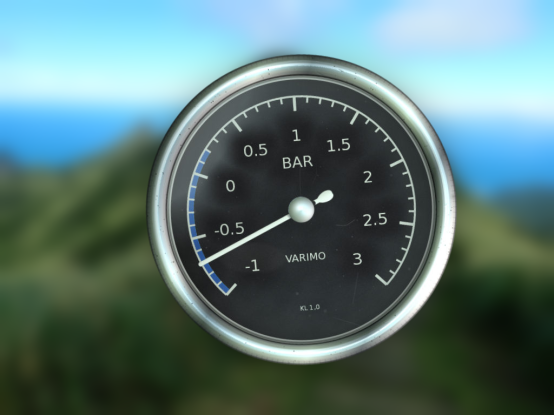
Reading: -0.7,bar
